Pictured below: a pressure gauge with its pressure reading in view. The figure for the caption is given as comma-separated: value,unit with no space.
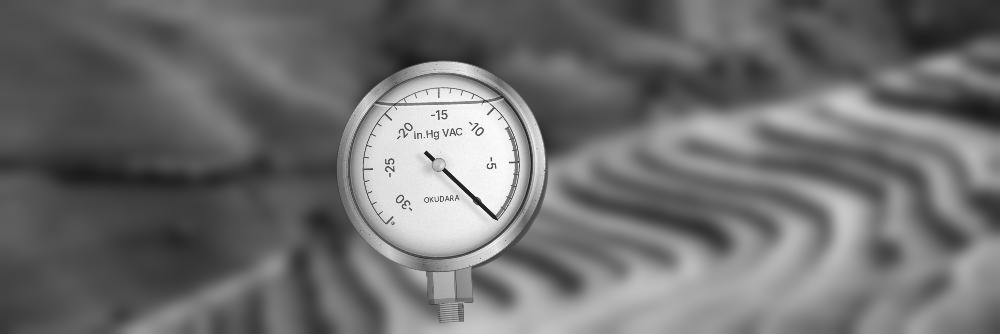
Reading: 0,inHg
